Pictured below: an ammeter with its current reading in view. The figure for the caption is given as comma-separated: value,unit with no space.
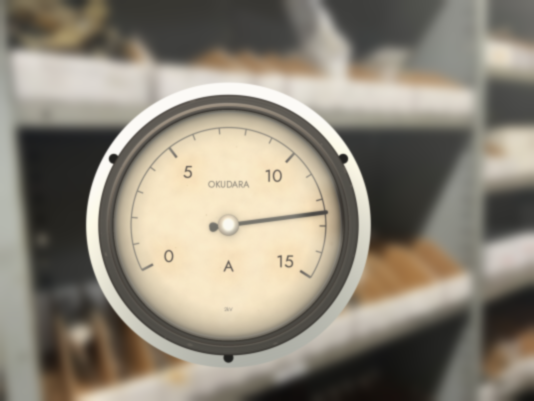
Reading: 12.5,A
